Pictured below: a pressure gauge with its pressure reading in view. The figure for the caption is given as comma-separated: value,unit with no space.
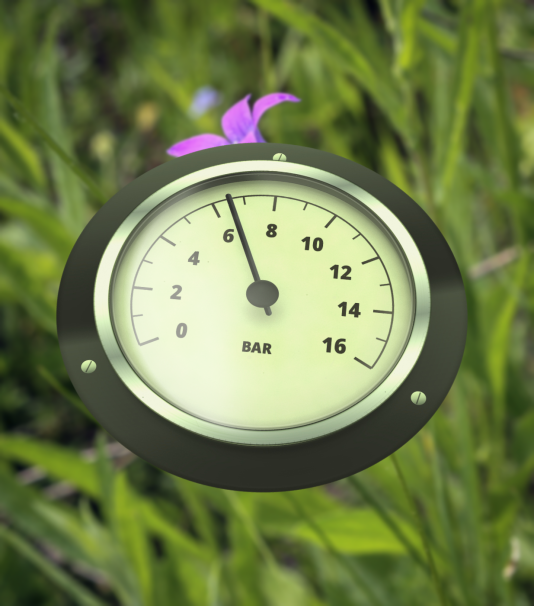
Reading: 6.5,bar
